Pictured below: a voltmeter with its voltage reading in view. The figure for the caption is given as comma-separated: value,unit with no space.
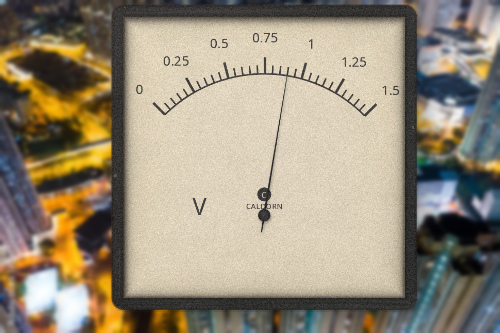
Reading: 0.9,V
